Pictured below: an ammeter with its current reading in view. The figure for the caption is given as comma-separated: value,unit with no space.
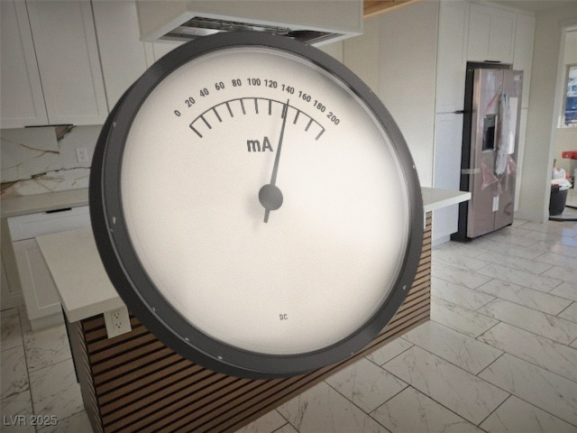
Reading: 140,mA
